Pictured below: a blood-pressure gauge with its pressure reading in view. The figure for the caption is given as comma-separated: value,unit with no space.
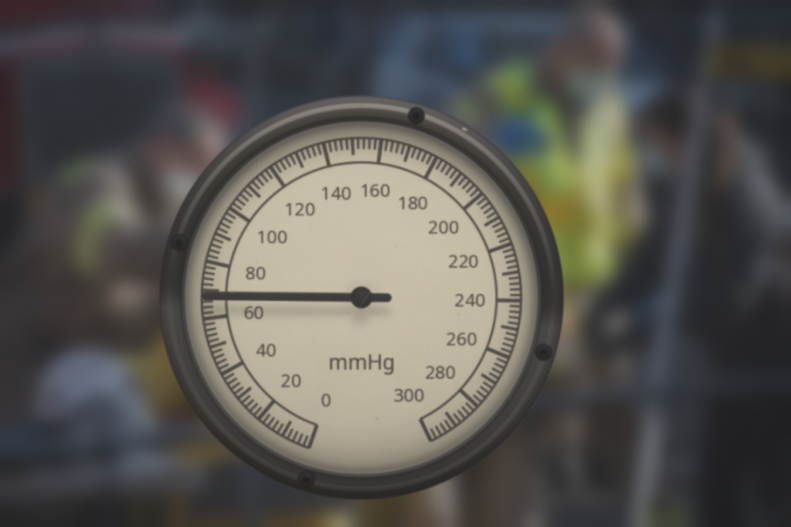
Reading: 68,mmHg
